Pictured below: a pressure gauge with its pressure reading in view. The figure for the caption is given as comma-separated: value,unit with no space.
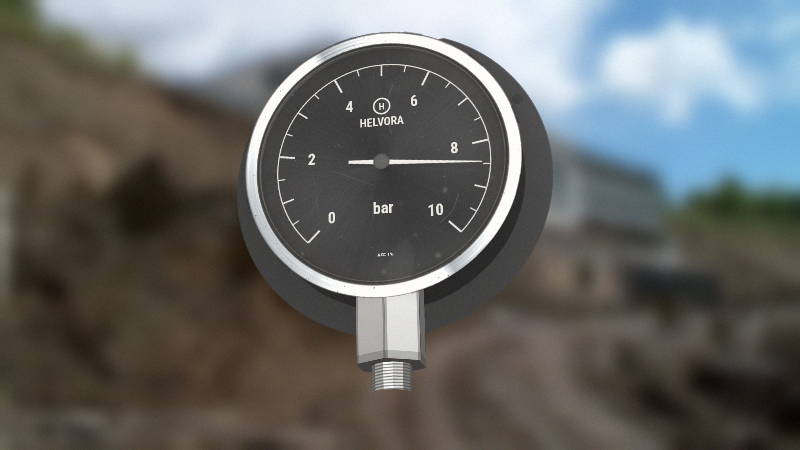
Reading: 8.5,bar
